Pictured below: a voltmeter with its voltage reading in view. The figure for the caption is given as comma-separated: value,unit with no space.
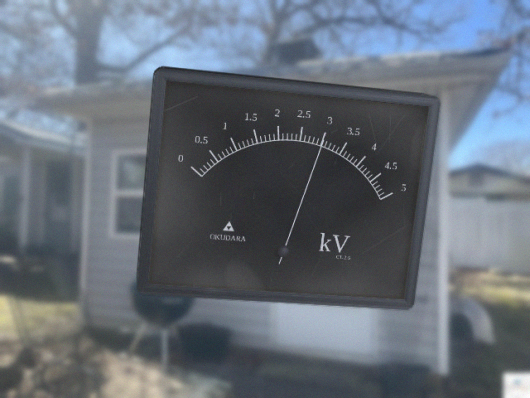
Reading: 3,kV
